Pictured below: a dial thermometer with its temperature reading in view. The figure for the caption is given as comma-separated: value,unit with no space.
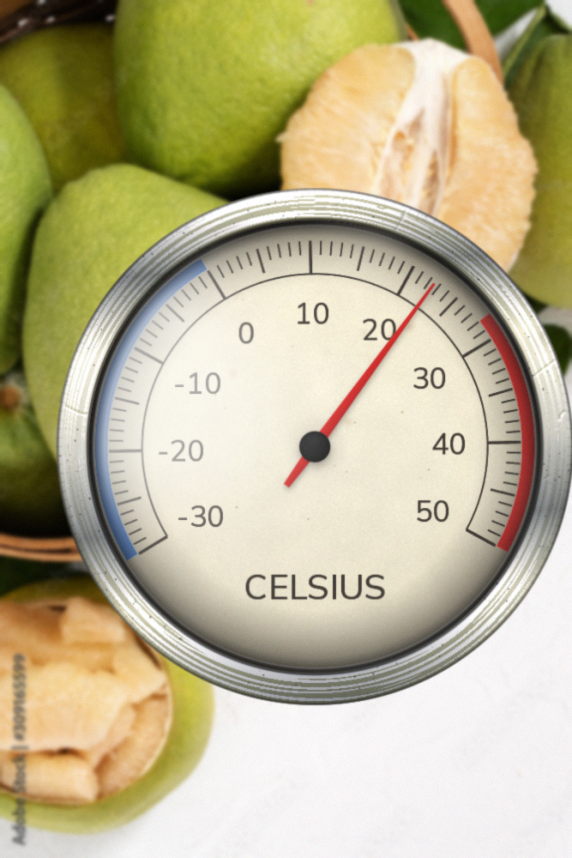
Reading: 22.5,°C
